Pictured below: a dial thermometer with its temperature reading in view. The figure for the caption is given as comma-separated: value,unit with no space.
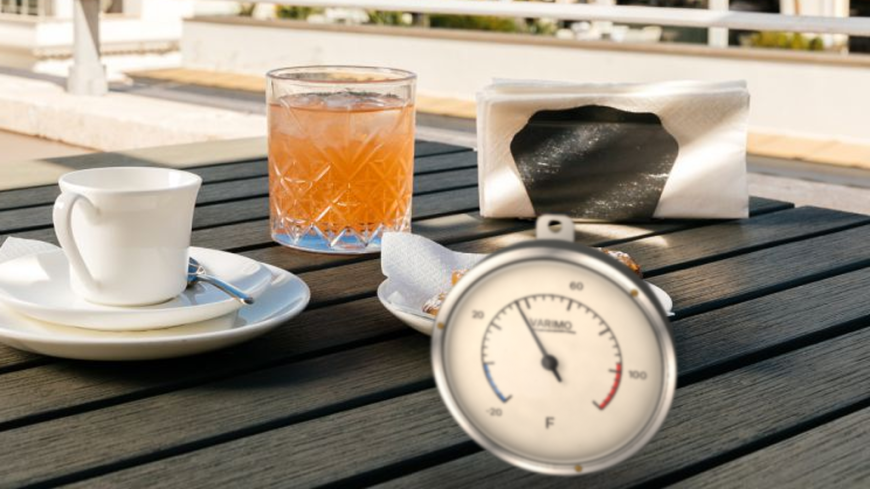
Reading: 36,°F
